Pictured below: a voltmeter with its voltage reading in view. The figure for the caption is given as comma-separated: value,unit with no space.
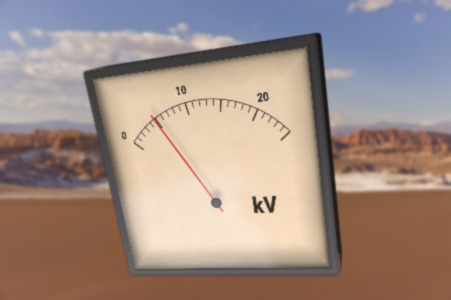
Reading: 5,kV
